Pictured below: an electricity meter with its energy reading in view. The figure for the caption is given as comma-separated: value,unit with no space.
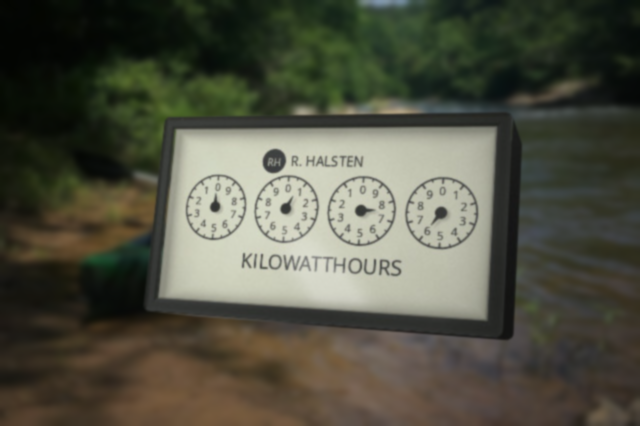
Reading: 76,kWh
